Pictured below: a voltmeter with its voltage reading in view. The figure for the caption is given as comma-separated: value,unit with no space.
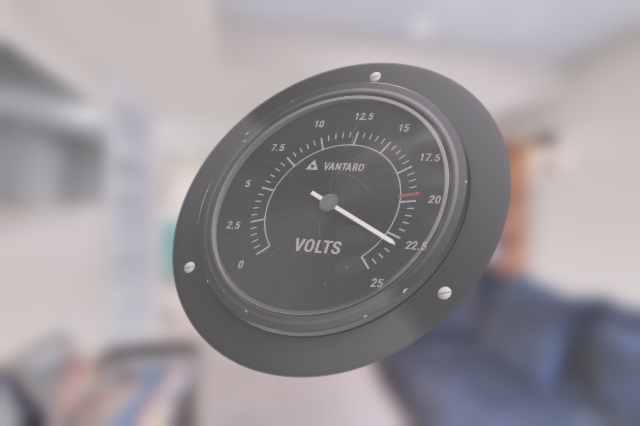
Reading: 23,V
